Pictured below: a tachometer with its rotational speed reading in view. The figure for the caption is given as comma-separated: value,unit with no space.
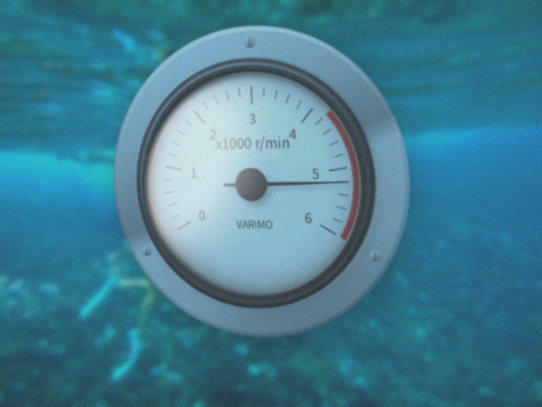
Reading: 5200,rpm
